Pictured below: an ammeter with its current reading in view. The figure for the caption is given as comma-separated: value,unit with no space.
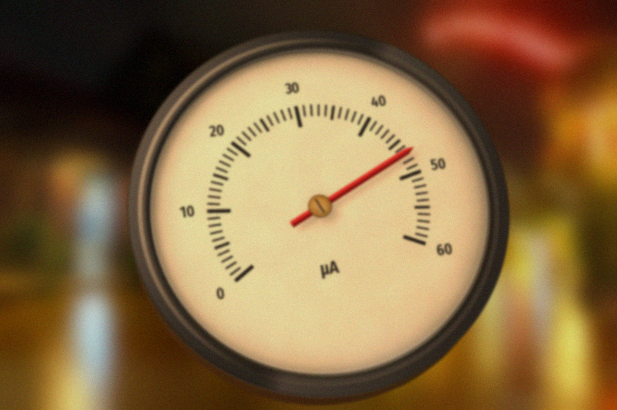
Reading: 47,µA
